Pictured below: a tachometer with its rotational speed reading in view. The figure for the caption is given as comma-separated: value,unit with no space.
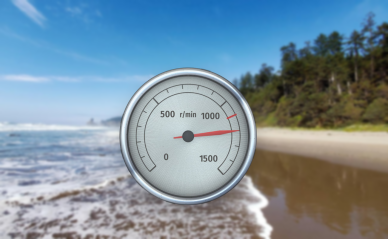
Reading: 1200,rpm
